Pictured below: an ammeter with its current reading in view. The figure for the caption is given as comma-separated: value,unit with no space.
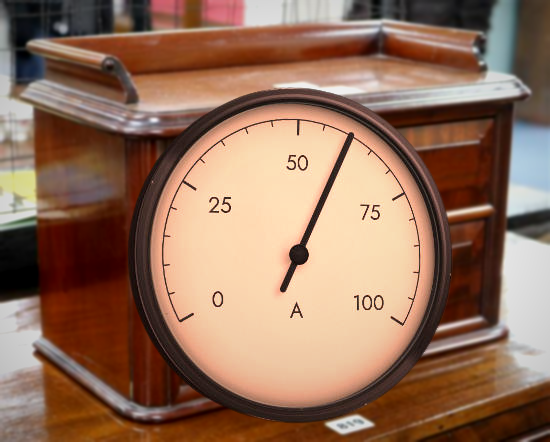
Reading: 60,A
